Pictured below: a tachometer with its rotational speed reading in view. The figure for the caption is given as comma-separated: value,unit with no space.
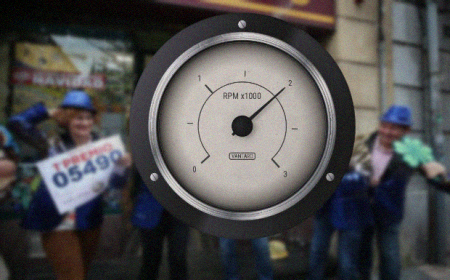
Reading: 2000,rpm
